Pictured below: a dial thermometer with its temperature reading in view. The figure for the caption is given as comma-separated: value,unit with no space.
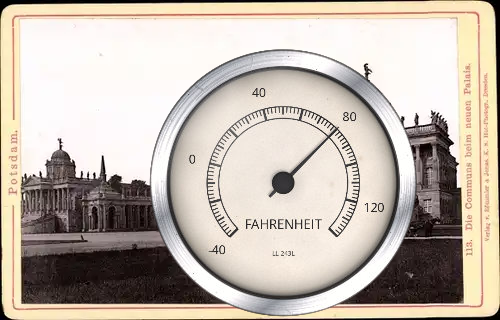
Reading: 80,°F
